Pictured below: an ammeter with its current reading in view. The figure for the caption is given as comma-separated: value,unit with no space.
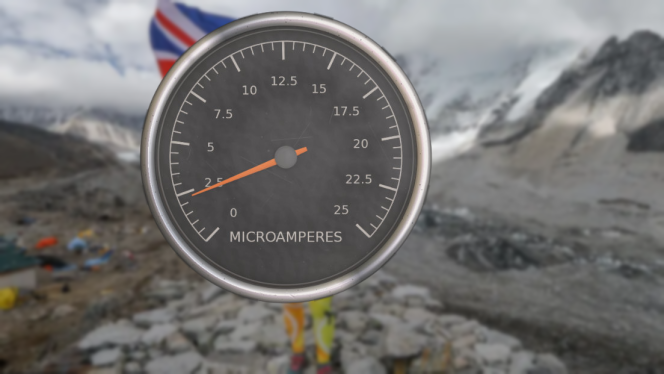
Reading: 2.25,µA
